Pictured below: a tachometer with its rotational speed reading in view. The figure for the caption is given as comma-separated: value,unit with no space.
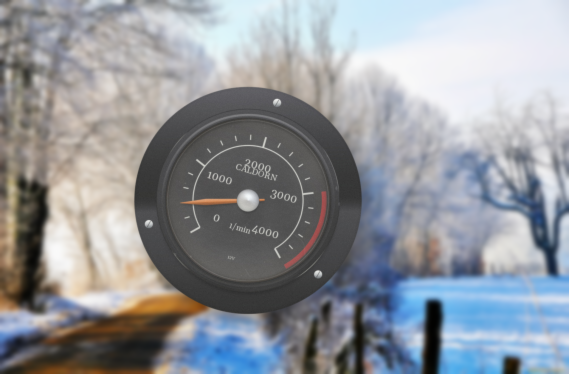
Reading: 400,rpm
